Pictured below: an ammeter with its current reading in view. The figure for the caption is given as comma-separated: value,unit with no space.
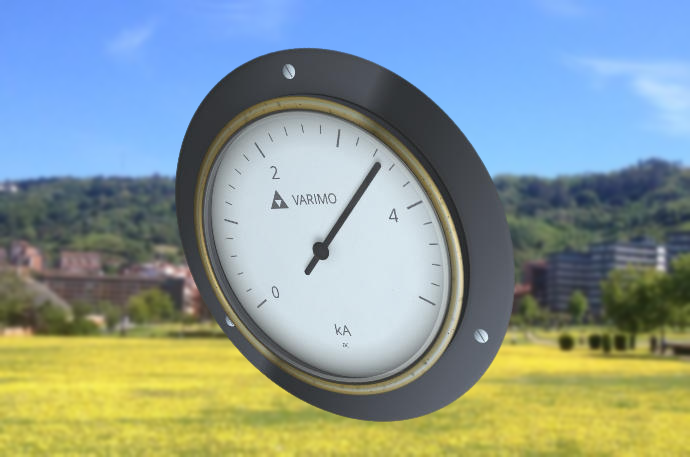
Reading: 3.5,kA
